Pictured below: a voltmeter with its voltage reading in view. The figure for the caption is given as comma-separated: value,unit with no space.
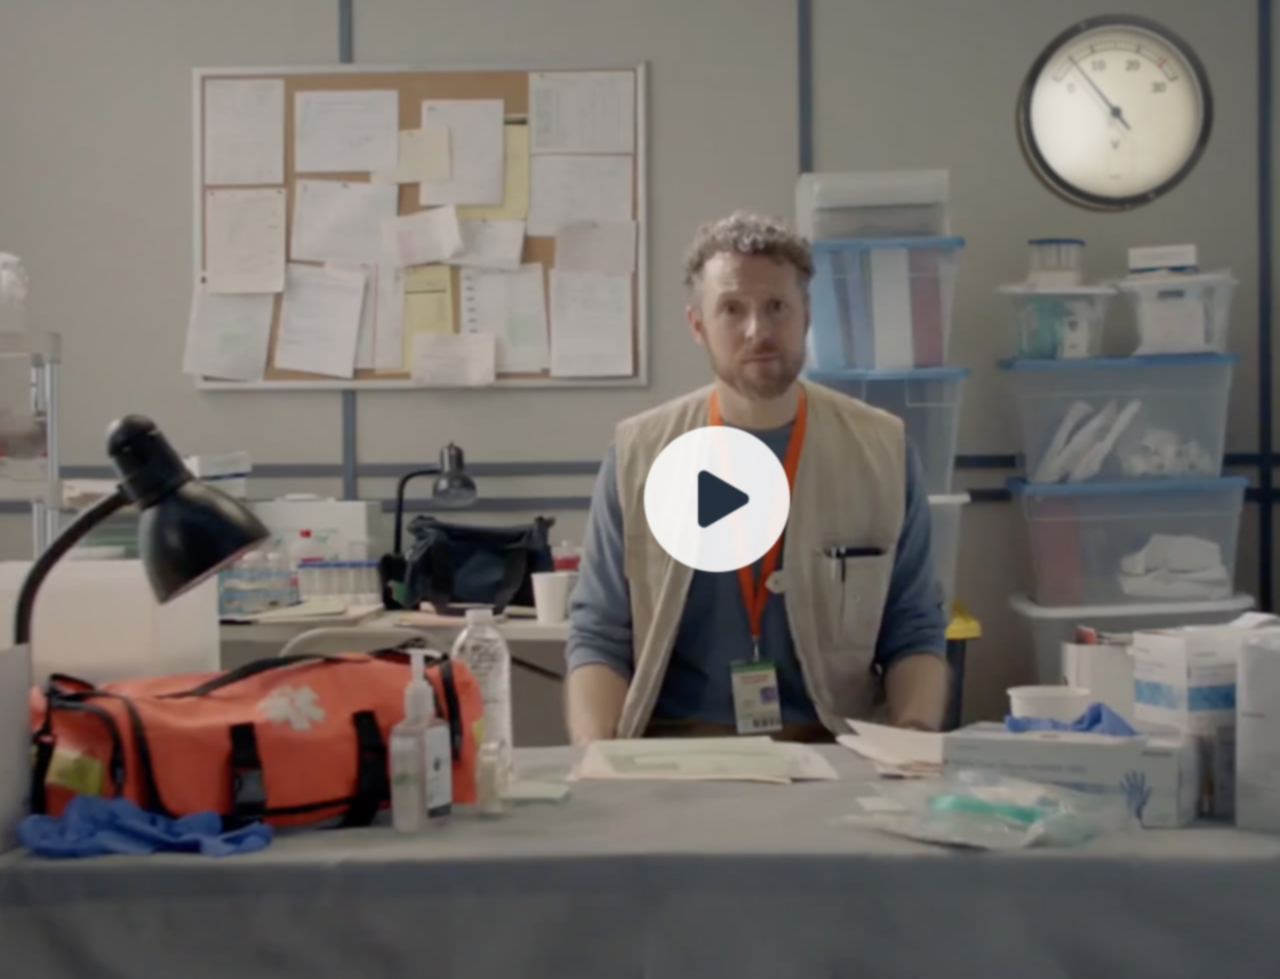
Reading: 5,V
